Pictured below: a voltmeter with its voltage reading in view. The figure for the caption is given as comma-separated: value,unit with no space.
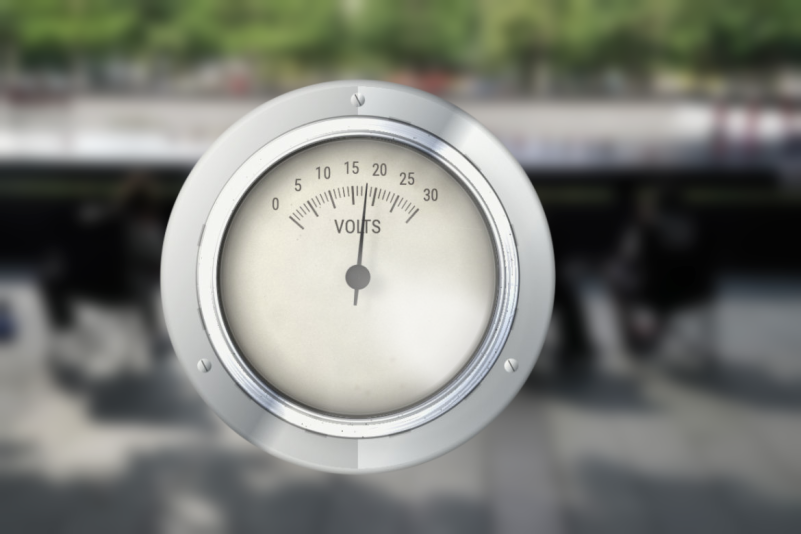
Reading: 18,V
